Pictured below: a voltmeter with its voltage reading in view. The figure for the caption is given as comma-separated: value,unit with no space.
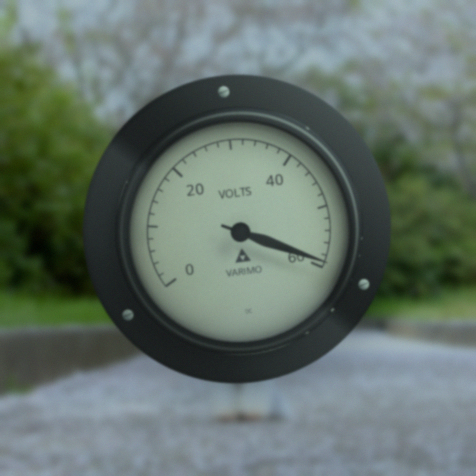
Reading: 59,V
